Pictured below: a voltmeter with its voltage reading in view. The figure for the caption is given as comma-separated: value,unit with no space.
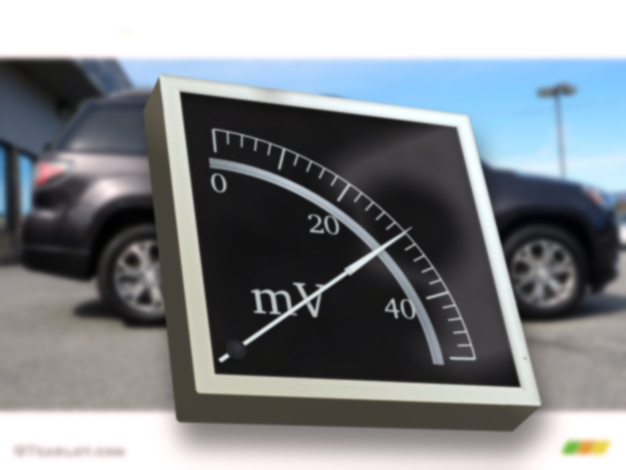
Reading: 30,mV
